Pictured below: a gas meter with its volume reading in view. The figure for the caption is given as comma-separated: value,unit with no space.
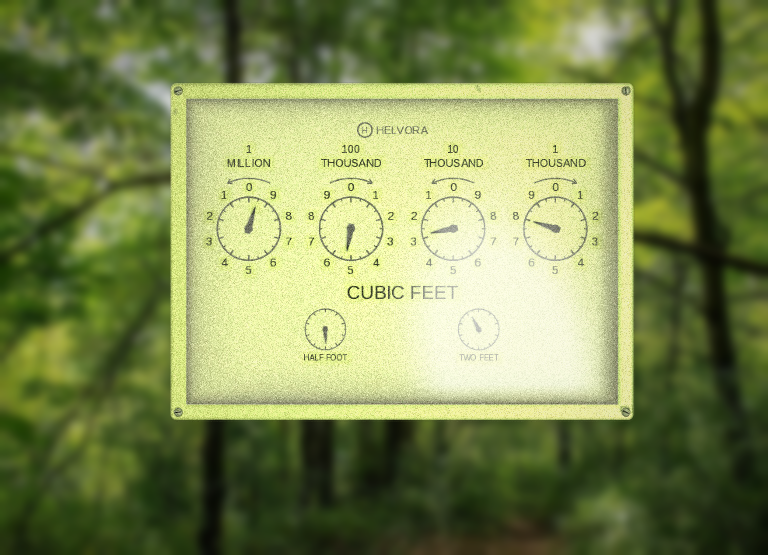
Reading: 952800,ft³
